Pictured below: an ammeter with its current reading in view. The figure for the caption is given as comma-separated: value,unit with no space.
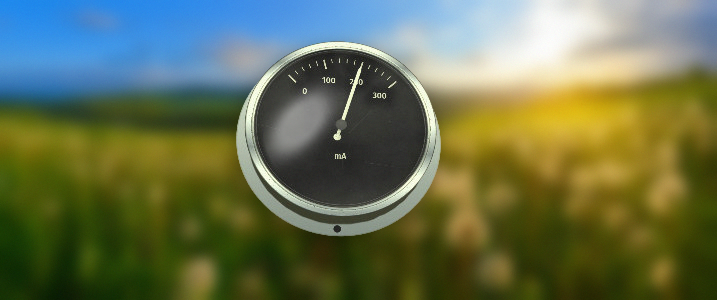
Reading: 200,mA
